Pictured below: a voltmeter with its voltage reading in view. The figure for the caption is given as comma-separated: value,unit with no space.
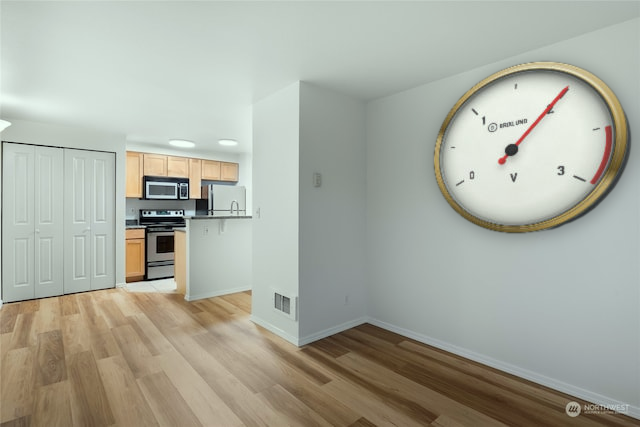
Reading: 2,V
